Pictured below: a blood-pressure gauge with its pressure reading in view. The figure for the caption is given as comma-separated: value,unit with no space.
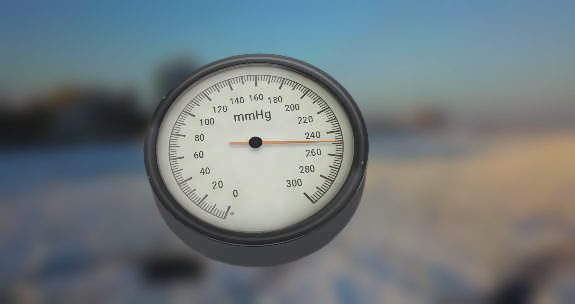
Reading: 250,mmHg
